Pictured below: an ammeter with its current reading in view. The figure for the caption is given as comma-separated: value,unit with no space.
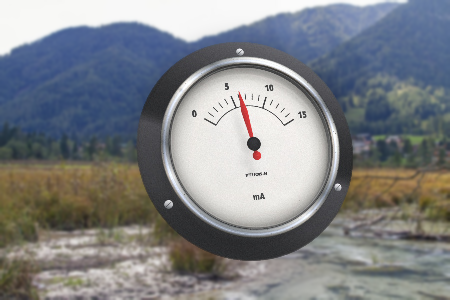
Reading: 6,mA
